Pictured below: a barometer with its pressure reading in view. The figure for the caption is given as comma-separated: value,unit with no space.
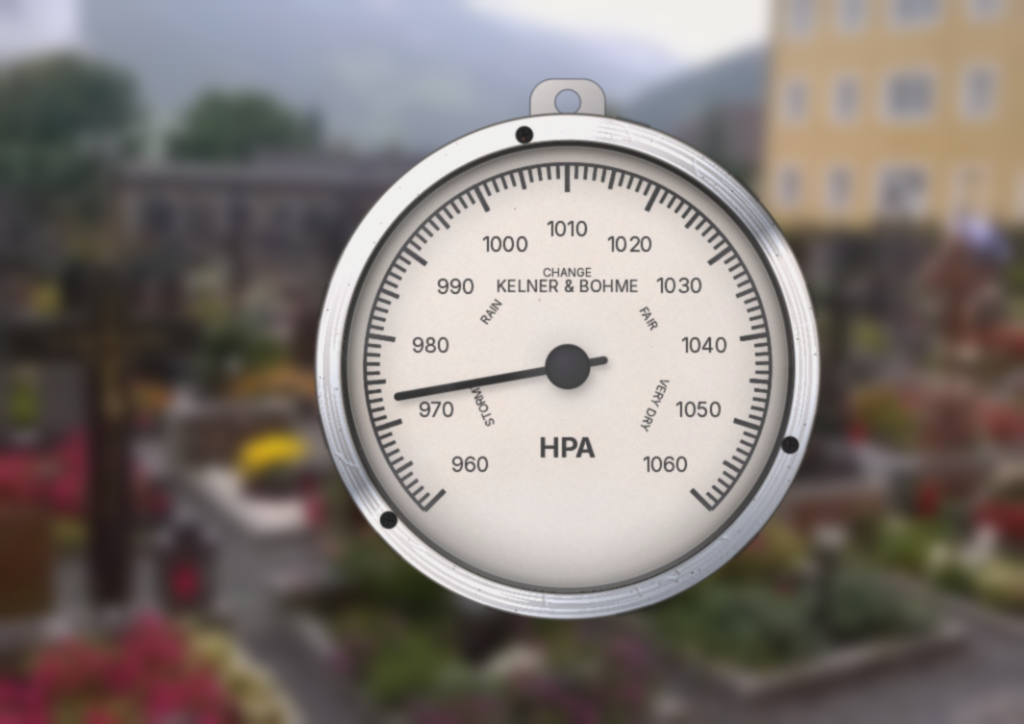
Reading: 973,hPa
